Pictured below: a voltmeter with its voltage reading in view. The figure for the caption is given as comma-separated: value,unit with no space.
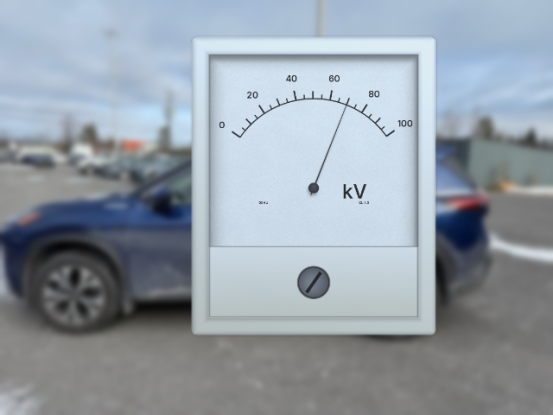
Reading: 70,kV
